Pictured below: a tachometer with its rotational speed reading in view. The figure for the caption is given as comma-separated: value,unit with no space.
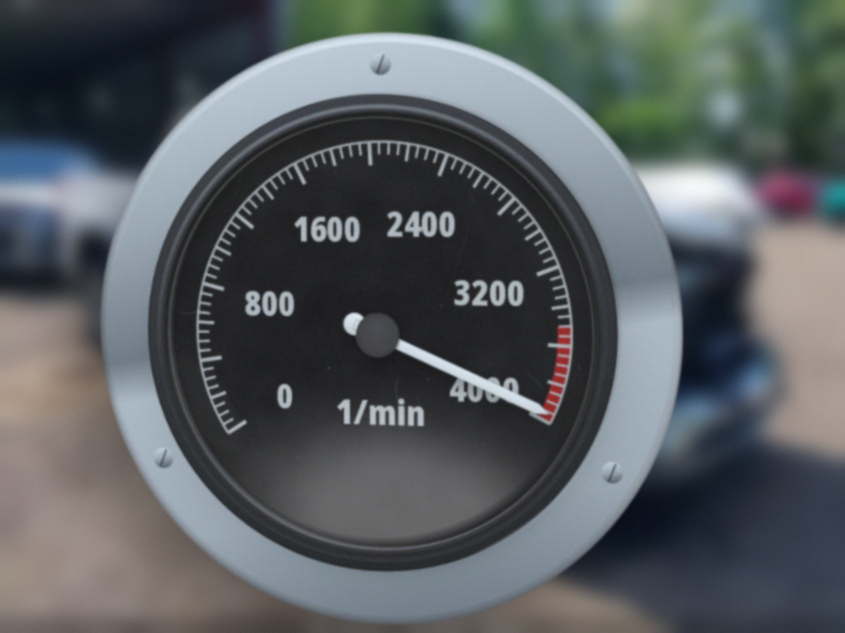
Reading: 3950,rpm
